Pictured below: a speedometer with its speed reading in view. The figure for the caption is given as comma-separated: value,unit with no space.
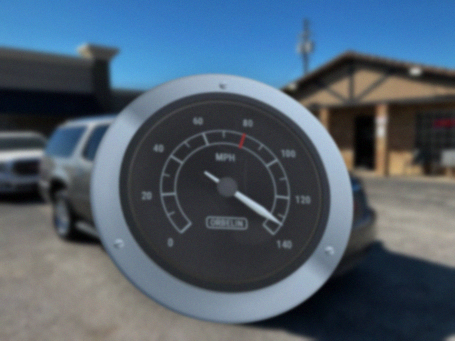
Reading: 135,mph
